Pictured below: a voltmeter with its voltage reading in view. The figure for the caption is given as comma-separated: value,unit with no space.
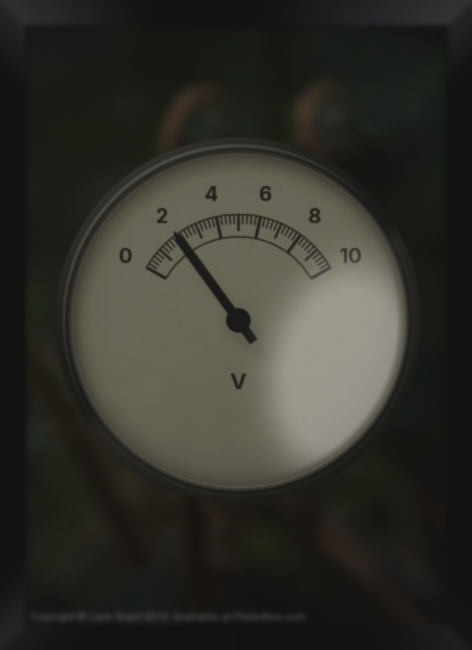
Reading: 2,V
